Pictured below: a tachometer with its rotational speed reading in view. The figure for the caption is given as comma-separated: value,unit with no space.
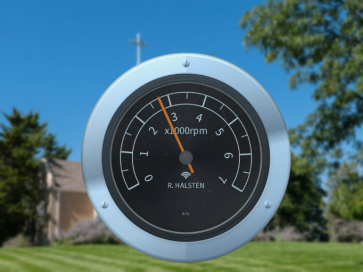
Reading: 2750,rpm
